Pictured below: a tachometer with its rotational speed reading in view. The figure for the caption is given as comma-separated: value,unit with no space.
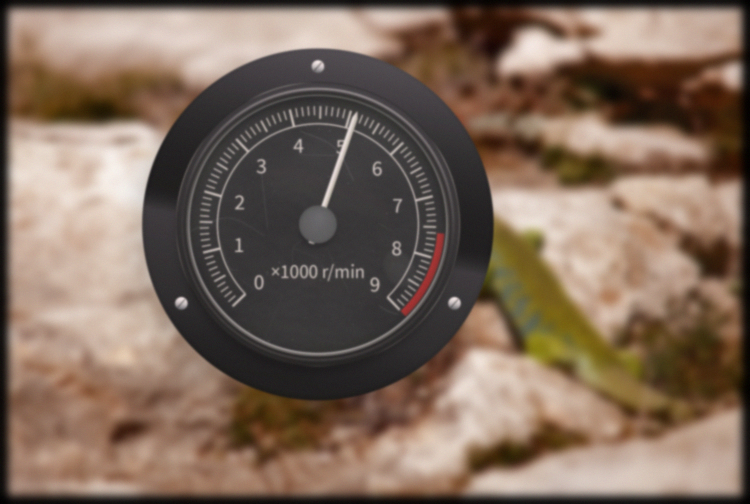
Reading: 5100,rpm
